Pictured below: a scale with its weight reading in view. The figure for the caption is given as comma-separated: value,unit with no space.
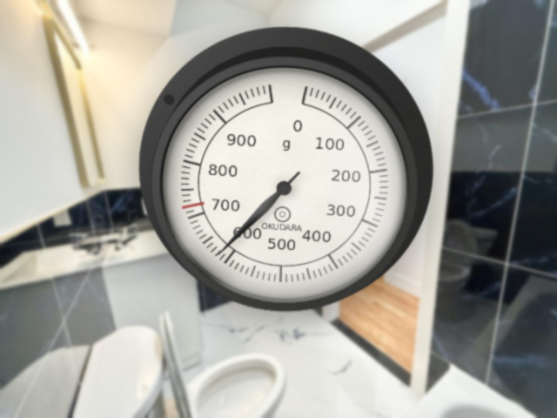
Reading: 620,g
